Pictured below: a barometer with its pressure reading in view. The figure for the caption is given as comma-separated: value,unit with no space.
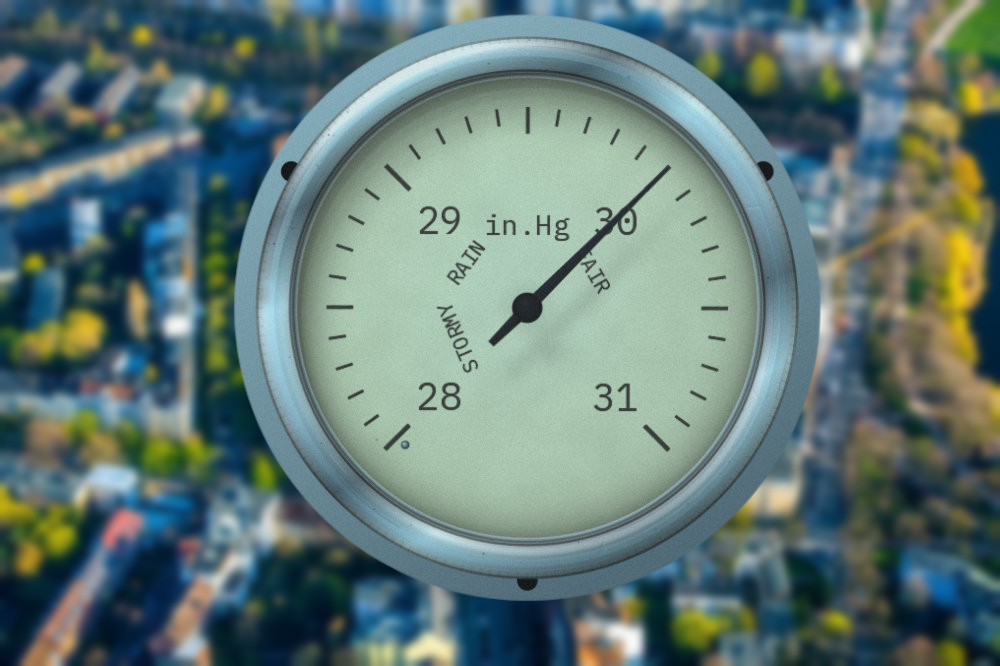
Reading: 30,inHg
